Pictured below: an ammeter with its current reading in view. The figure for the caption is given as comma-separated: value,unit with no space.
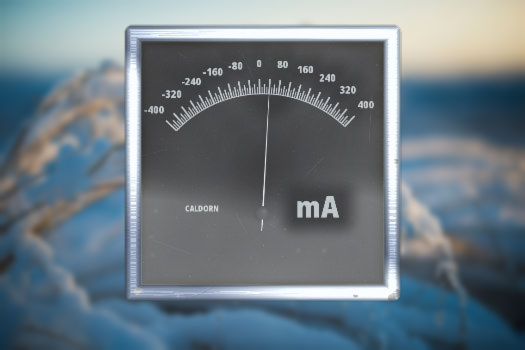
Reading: 40,mA
